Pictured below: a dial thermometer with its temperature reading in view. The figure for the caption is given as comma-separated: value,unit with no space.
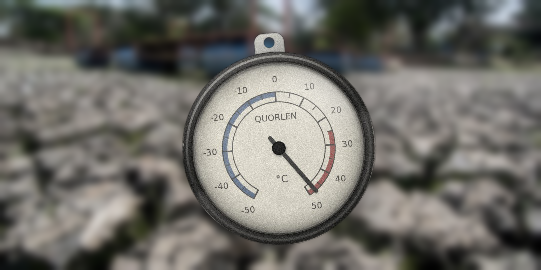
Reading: 47.5,°C
